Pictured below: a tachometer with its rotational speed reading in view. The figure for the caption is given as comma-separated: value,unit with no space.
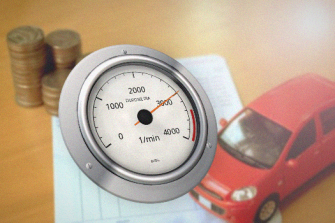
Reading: 3000,rpm
